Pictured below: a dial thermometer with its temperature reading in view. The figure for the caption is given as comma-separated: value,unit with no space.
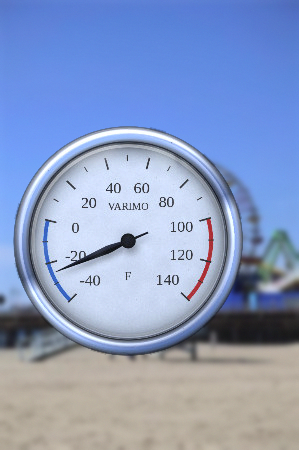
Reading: -25,°F
